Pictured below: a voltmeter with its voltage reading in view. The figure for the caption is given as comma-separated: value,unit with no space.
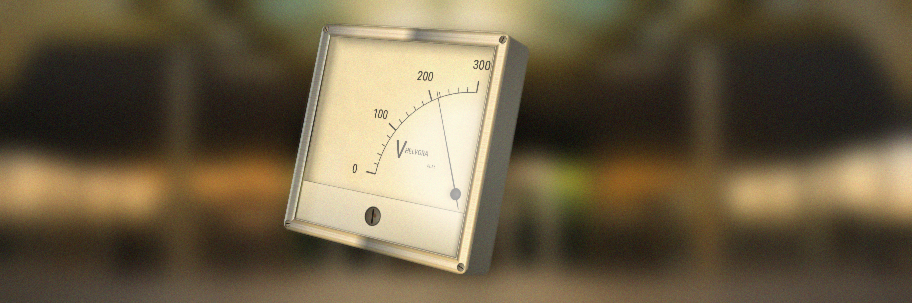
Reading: 220,V
